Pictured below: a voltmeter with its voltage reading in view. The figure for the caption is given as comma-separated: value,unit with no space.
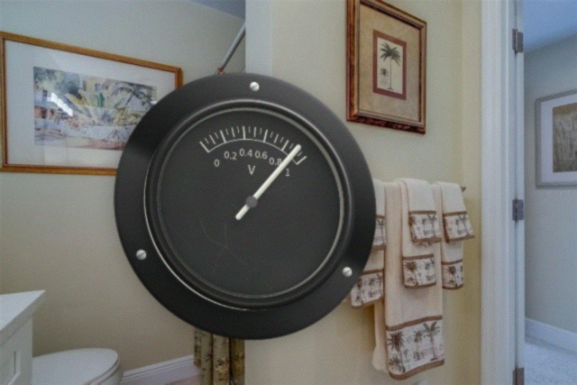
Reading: 0.9,V
